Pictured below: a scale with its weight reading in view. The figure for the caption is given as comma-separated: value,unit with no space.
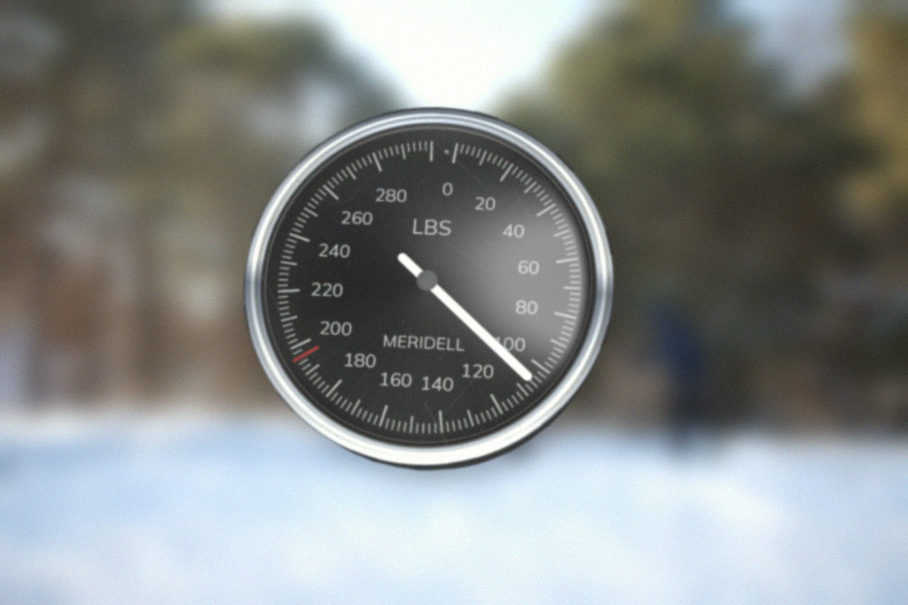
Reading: 106,lb
